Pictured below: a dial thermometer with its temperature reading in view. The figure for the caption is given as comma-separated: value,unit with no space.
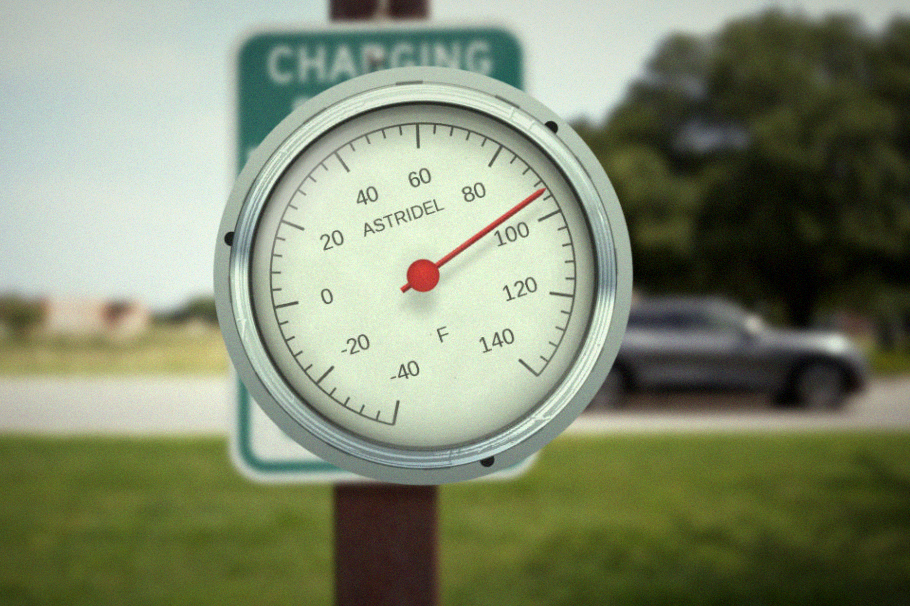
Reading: 94,°F
